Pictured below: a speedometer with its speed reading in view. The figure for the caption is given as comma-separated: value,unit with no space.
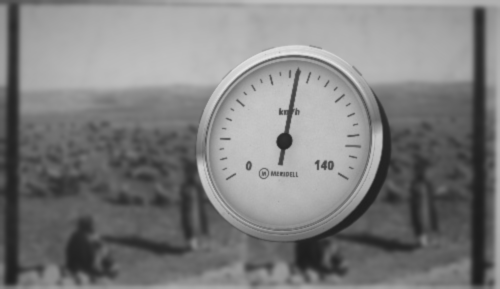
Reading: 75,km/h
